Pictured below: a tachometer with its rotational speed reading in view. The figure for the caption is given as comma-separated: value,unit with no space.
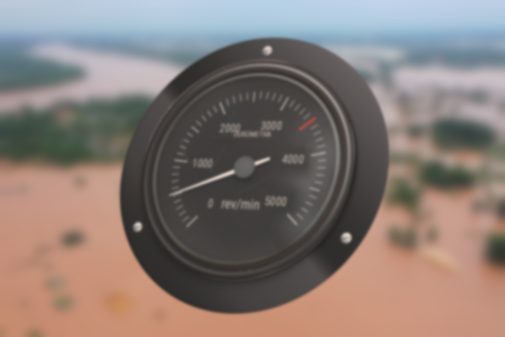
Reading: 500,rpm
